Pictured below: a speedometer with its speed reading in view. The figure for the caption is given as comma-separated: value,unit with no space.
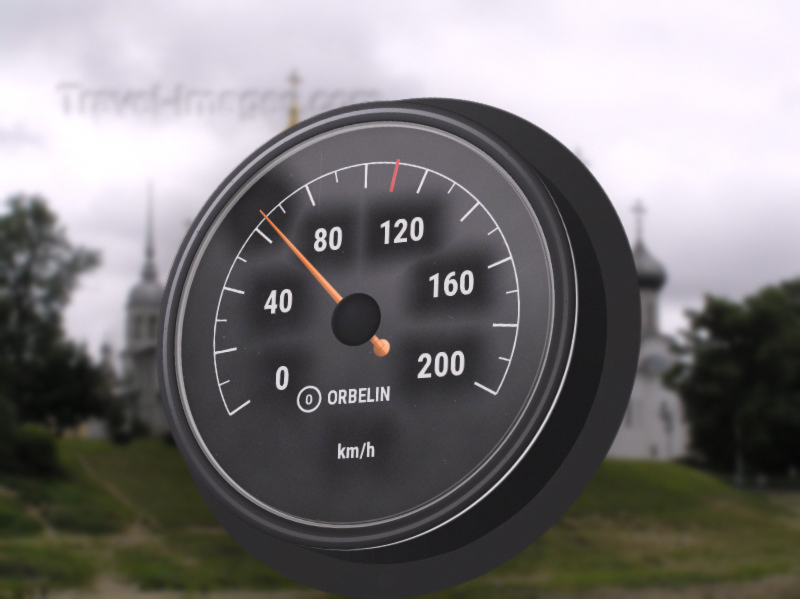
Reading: 65,km/h
